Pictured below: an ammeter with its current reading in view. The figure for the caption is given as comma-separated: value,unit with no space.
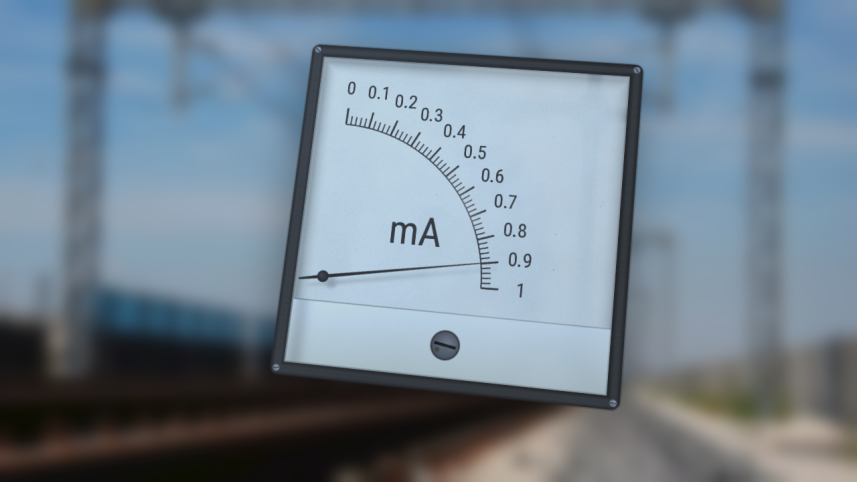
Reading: 0.9,mA
